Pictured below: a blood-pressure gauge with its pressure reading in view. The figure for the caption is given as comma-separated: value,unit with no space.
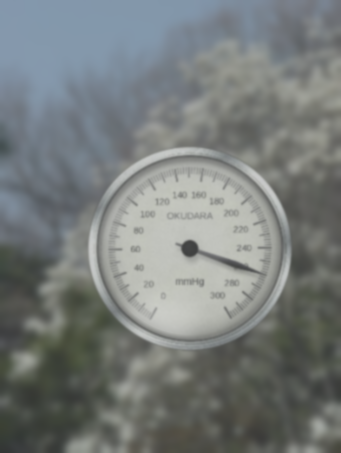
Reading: 260,mmHg
